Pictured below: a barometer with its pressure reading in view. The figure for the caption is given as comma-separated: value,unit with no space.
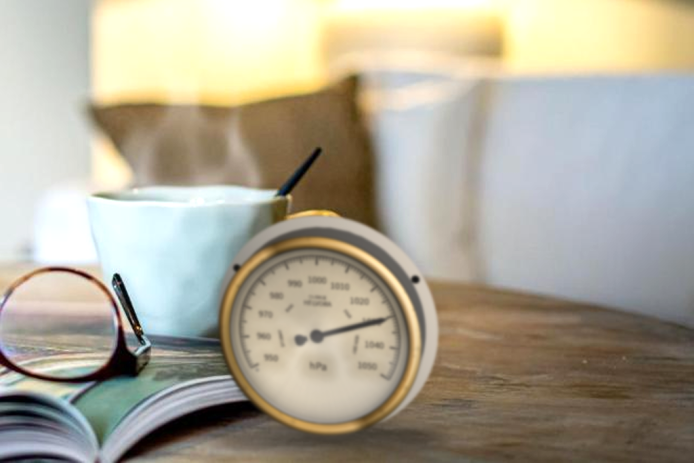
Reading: 1030,hPa
